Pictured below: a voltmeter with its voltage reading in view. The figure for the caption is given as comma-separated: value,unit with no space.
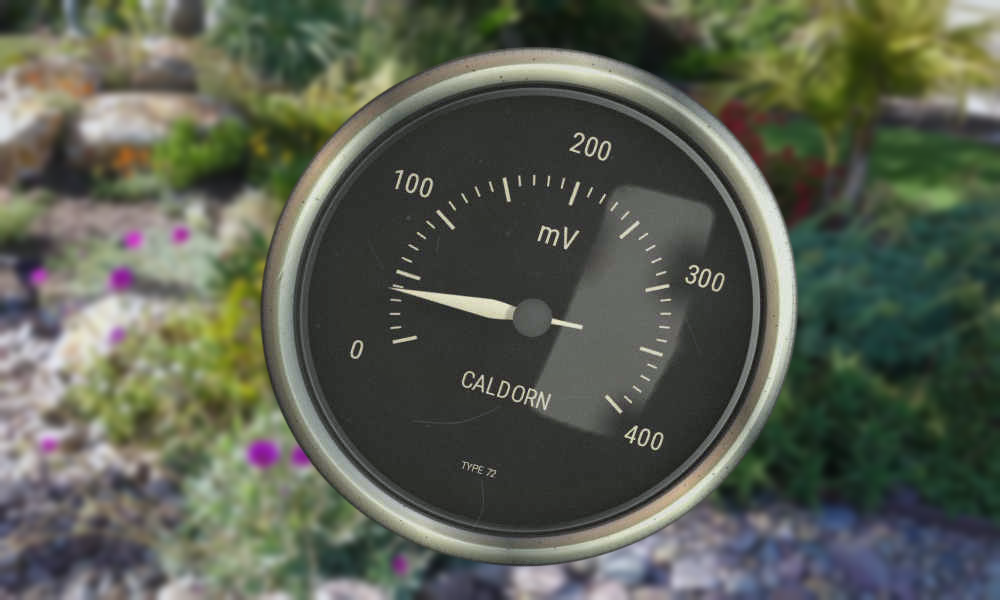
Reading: 40,mV
